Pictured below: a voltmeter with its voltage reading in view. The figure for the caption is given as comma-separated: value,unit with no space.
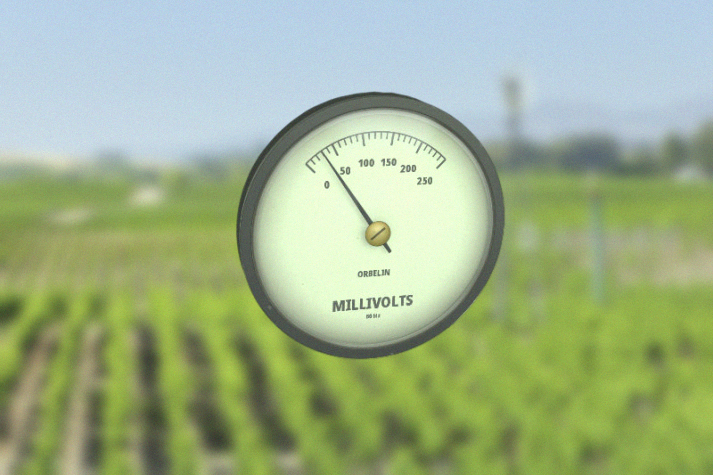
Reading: 30,mV
